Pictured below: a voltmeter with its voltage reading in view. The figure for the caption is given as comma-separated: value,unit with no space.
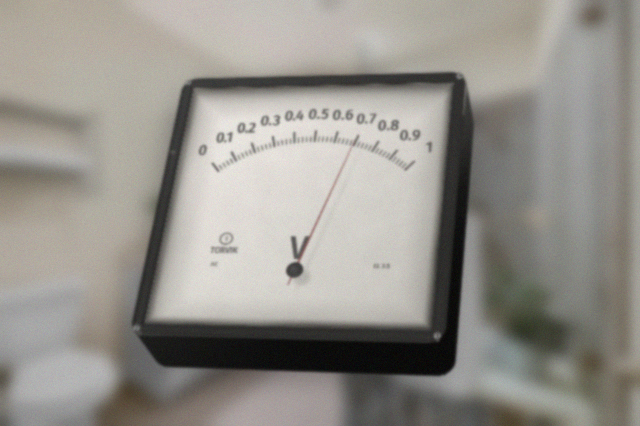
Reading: 0.7,V
